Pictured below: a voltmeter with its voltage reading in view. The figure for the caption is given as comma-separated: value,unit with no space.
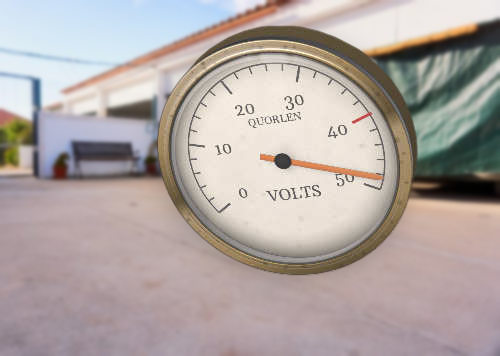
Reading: 48,V
